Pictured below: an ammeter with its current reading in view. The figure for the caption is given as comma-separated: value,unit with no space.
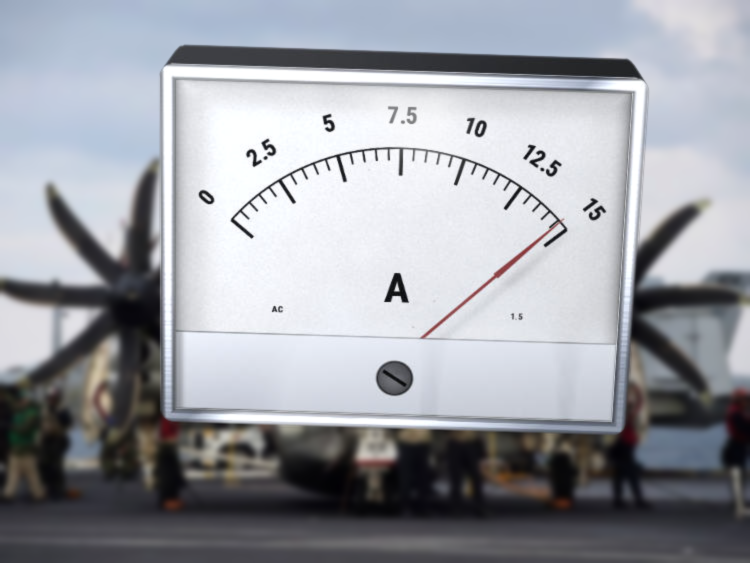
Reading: 14.5,A
